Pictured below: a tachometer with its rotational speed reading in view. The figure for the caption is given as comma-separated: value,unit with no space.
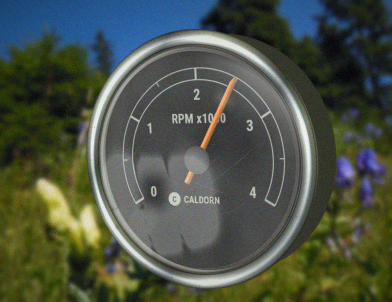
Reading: 2500,rpm
